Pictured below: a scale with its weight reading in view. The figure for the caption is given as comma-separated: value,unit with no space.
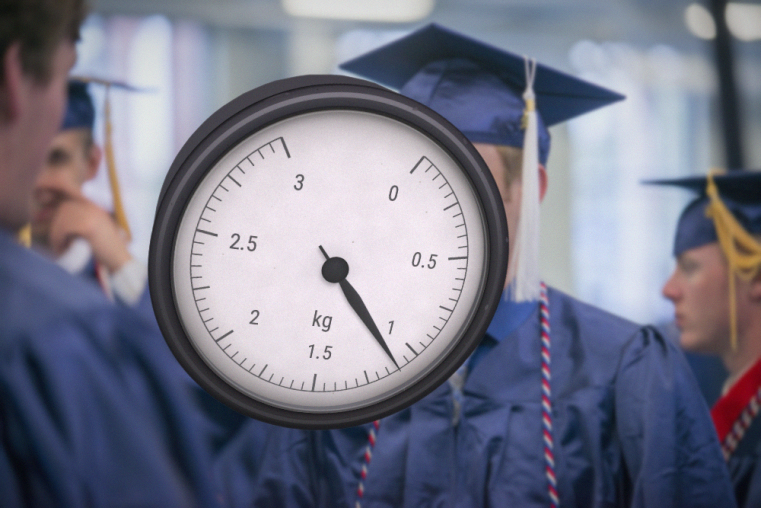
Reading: 1.1,kg
